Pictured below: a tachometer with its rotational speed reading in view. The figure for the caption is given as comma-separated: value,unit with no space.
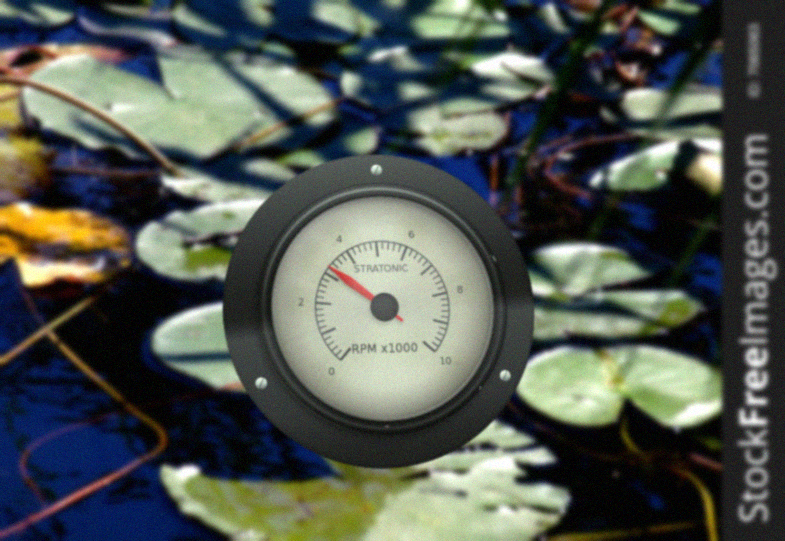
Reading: 3200,rpm
